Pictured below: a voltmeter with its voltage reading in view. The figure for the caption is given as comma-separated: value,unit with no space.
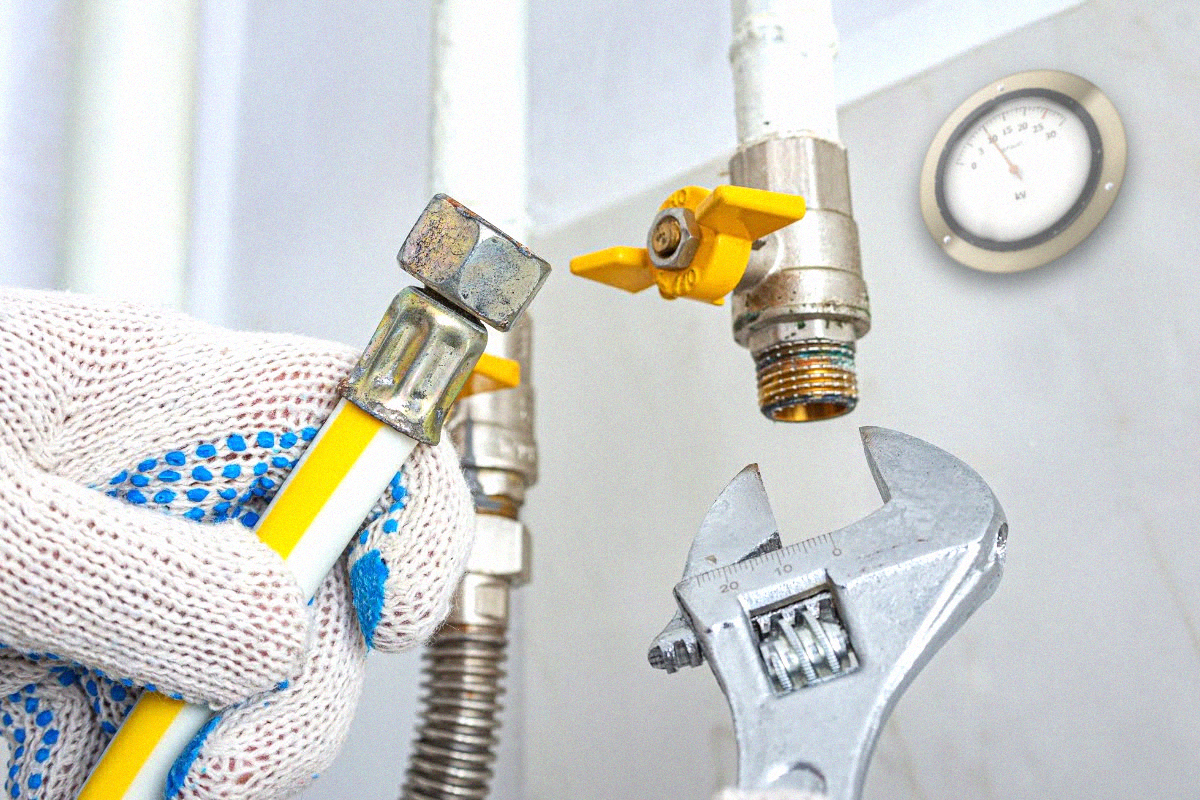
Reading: 10,kV
